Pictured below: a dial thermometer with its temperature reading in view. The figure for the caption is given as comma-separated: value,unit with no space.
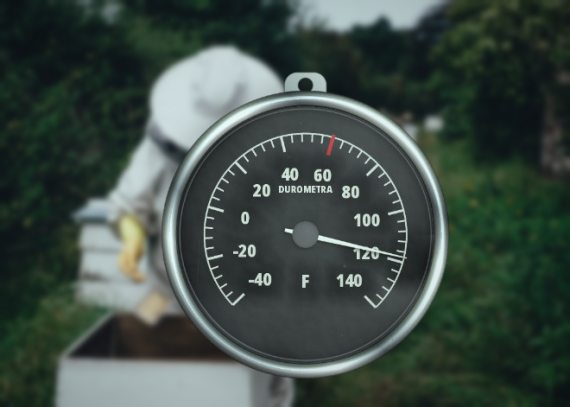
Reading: 118,°F
